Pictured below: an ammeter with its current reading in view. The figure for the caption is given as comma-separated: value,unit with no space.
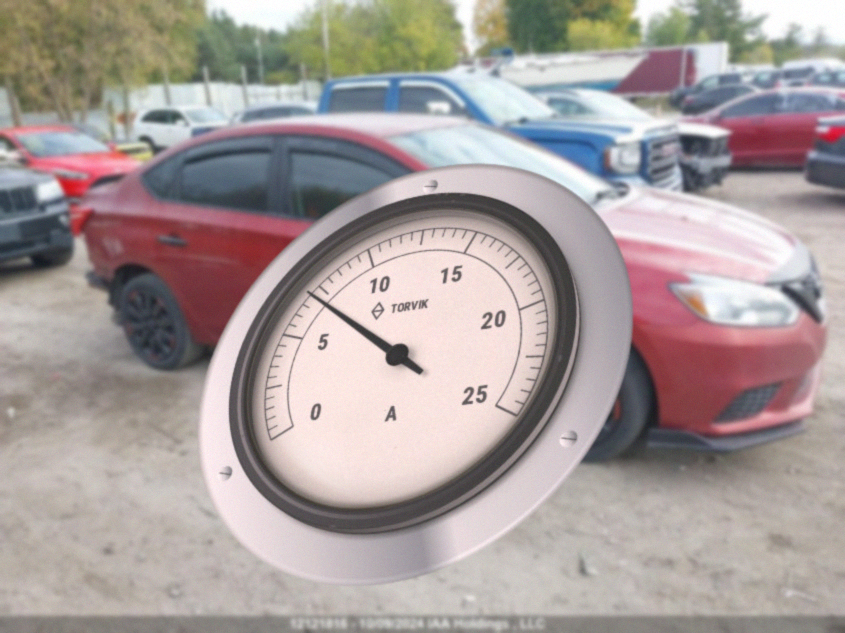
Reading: 7,A
